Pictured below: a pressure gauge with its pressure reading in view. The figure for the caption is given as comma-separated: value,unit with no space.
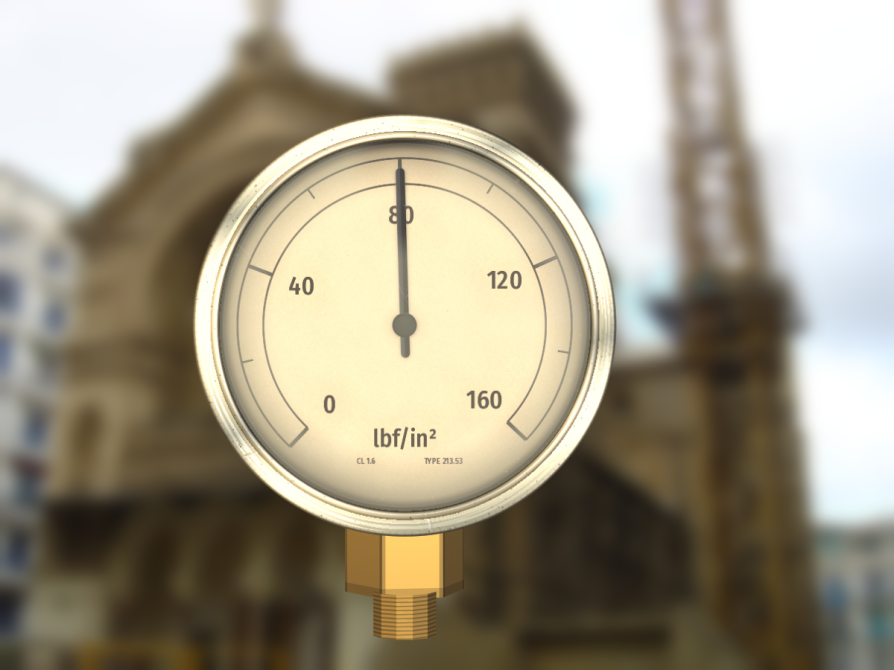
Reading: 80,psi
